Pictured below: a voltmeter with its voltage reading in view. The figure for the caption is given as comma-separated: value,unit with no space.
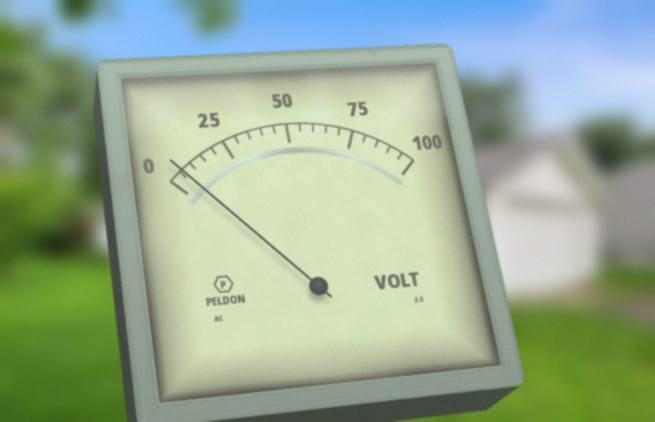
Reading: 5,V
